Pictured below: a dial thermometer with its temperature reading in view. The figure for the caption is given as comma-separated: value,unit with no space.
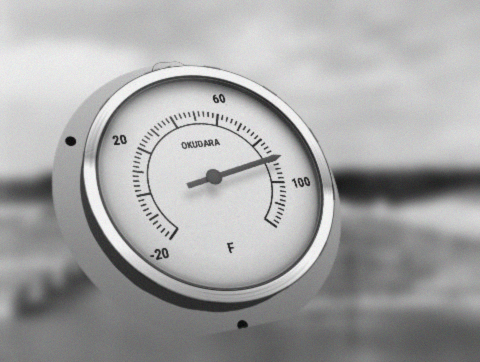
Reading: 90,°F
